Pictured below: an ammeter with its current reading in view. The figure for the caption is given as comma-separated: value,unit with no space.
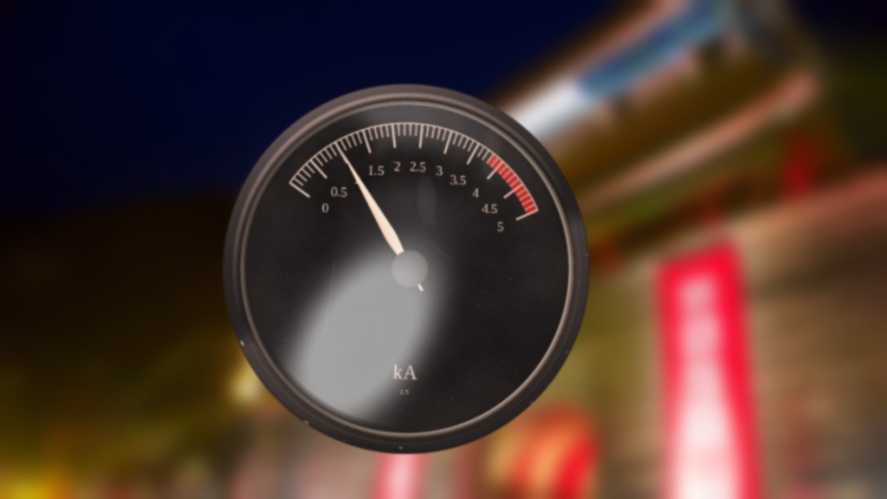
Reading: 1,kA
